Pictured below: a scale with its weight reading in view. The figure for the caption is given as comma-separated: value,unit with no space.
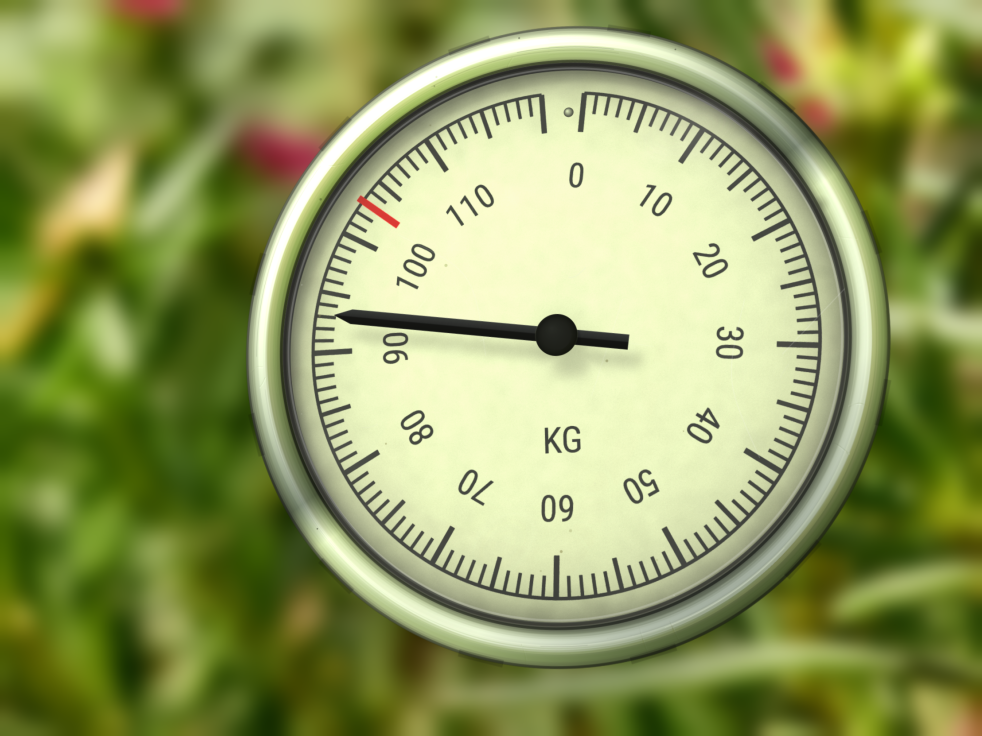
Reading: 93,kg
